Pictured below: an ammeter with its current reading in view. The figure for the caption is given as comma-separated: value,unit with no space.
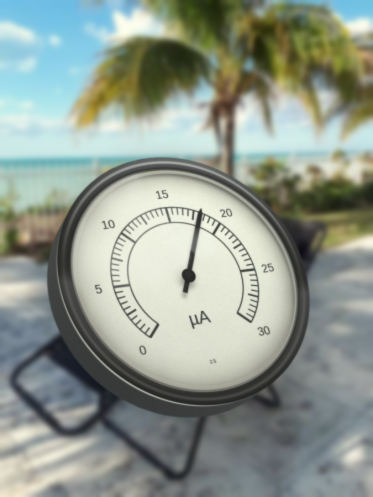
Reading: 18,µA
